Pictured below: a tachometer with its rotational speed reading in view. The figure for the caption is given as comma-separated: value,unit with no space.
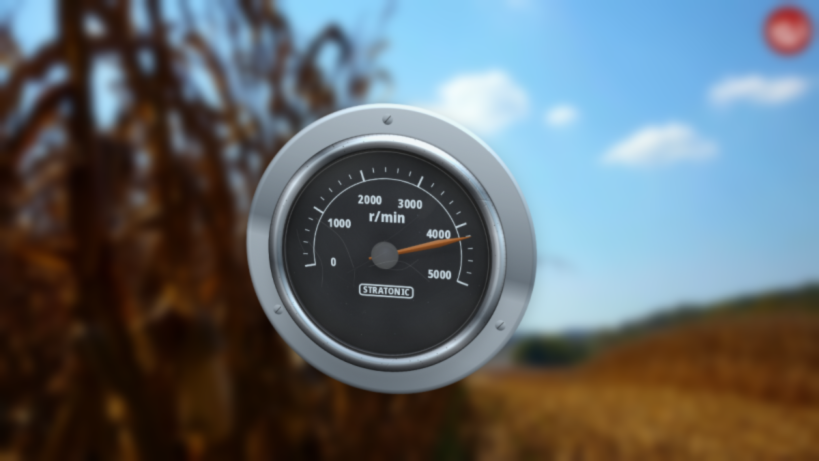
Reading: 4200,rpm
